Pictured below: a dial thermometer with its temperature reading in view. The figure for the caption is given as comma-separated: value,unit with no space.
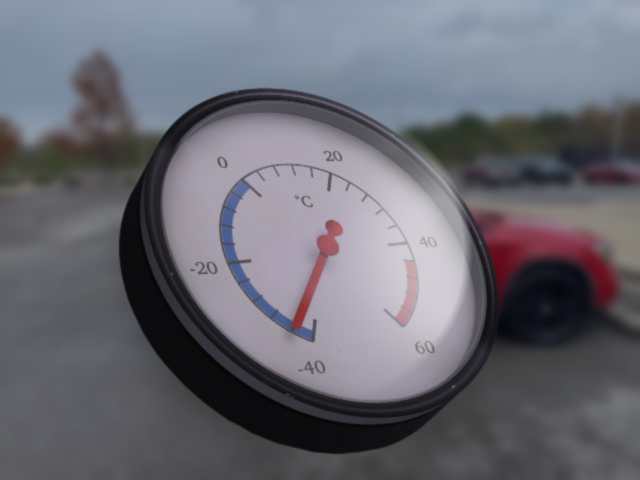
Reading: -36,°C
